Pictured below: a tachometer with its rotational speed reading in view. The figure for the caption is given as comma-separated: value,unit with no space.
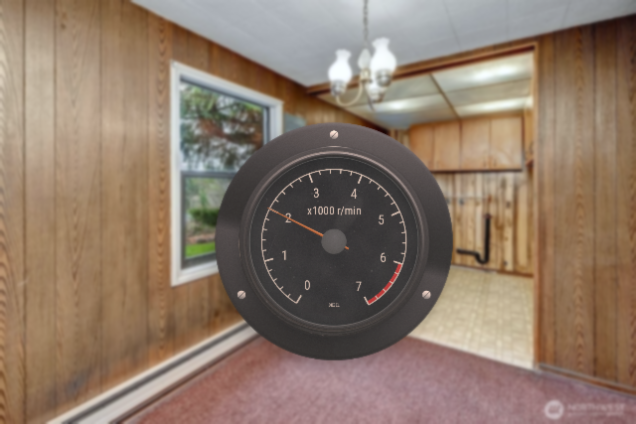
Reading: 2000,rpm
